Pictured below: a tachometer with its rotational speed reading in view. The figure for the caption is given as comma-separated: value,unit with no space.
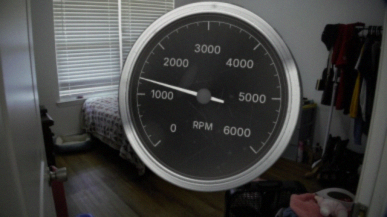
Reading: 1300,rpm
